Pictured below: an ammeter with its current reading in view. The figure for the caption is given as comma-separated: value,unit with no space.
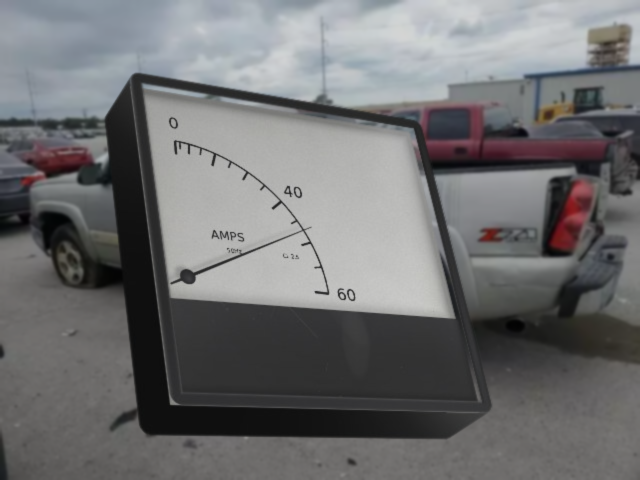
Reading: 47.5,A
